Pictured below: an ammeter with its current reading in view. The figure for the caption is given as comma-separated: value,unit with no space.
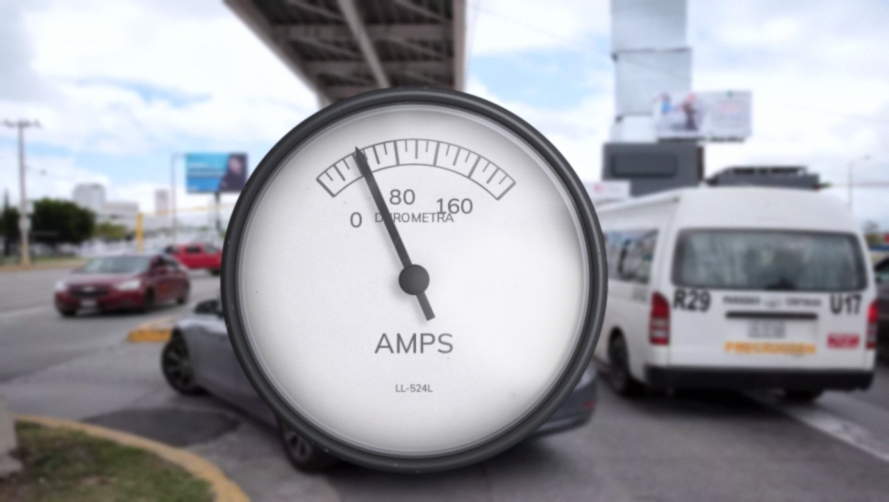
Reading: 45,A
